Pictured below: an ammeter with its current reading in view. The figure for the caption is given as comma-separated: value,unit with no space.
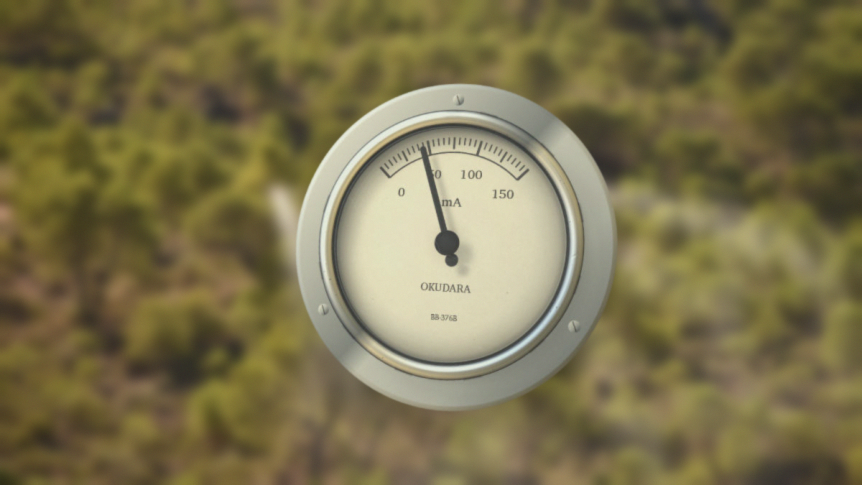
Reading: 45,mA
